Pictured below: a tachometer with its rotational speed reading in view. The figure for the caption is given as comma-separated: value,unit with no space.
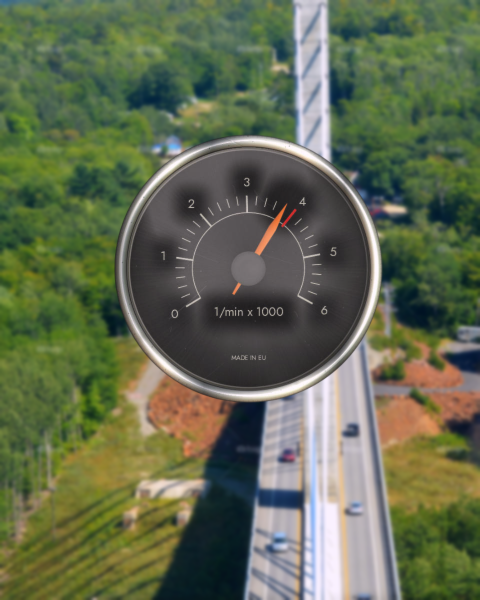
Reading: 3800,rpm
